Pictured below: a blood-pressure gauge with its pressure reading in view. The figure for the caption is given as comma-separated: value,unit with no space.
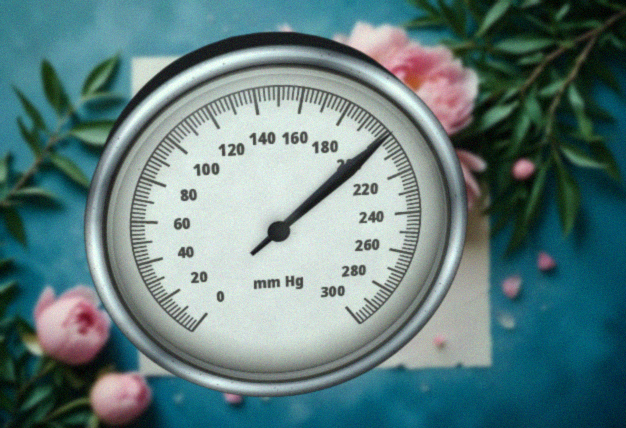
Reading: 200,mmHg
